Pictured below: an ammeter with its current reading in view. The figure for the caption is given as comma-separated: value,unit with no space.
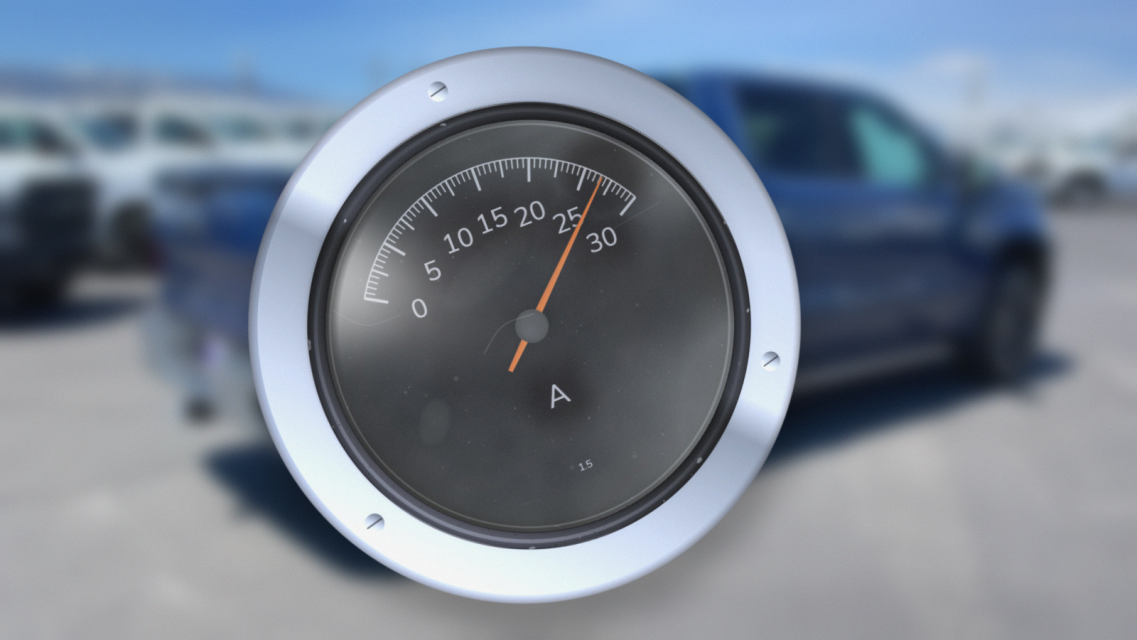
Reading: 26.5,A
